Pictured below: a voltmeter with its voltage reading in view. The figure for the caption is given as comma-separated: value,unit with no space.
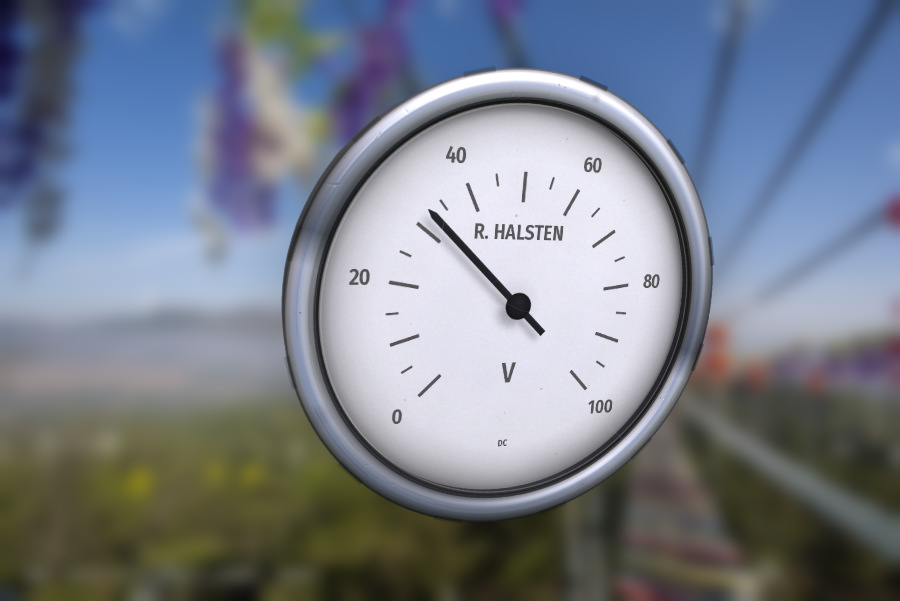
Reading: 32.5,V
